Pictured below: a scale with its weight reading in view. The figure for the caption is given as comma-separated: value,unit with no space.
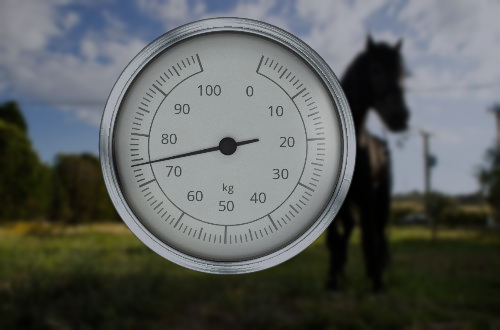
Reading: 74,kg
